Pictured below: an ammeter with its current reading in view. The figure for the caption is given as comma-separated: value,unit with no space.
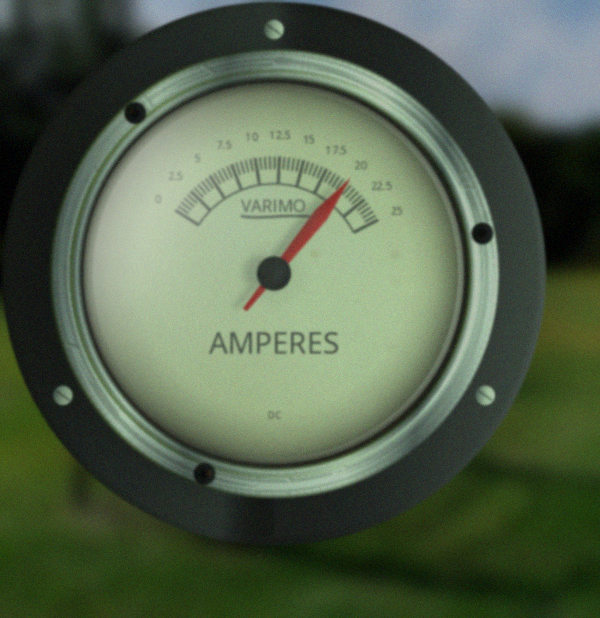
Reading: 20,A
